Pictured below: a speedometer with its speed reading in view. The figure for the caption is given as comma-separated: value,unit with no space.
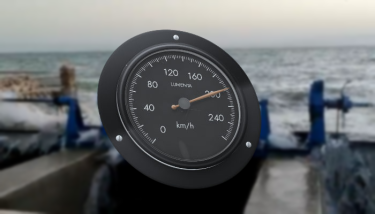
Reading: 200,km/h
